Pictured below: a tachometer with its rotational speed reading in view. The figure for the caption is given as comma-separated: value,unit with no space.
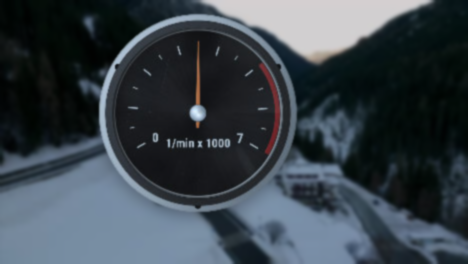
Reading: 3500,rpm
